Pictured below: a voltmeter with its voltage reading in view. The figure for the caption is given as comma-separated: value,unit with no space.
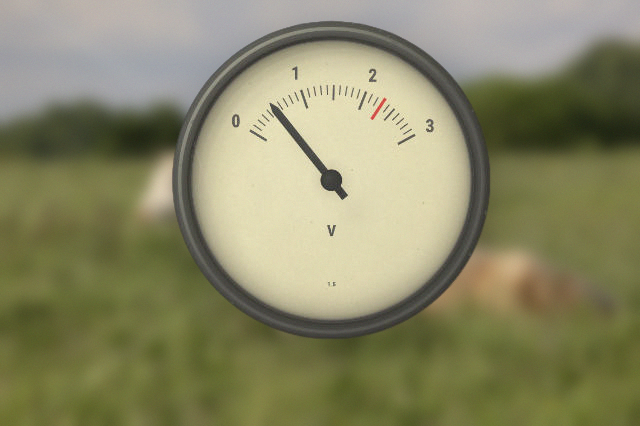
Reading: 0.5,V
